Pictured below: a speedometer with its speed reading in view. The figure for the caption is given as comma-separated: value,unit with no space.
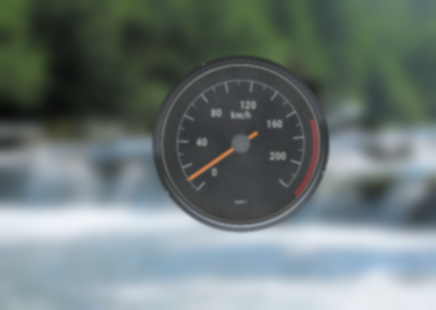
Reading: 10,km/h
